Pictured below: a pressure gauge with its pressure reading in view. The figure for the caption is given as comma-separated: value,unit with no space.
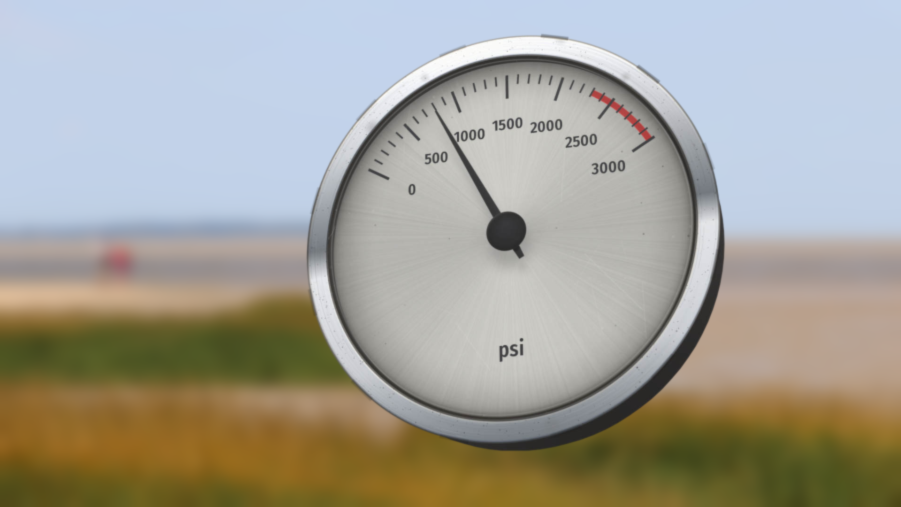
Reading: 800,psi
